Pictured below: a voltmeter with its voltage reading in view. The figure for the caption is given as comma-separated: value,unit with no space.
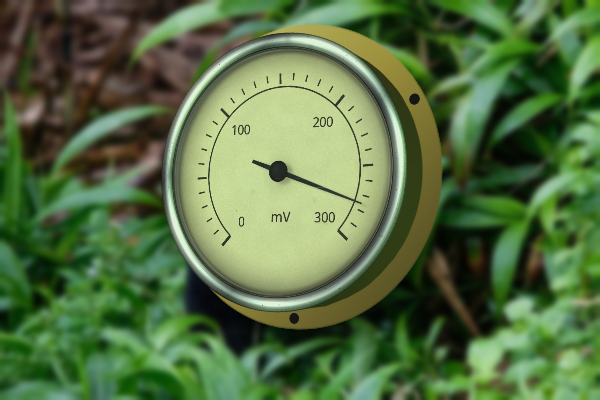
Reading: 275,mV
